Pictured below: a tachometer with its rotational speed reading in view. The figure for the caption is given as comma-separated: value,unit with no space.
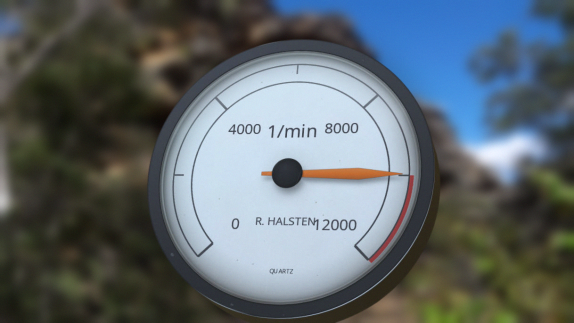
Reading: 10000,rpm
